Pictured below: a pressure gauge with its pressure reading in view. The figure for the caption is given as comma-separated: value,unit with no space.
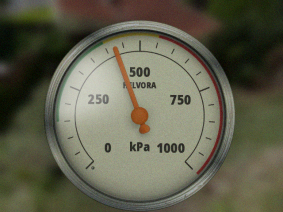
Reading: 425,kPa
